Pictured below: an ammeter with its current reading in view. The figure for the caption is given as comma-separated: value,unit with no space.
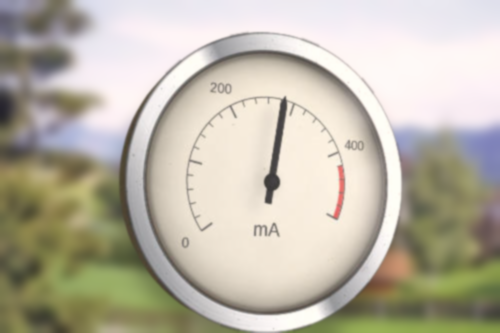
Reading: 280,mA
